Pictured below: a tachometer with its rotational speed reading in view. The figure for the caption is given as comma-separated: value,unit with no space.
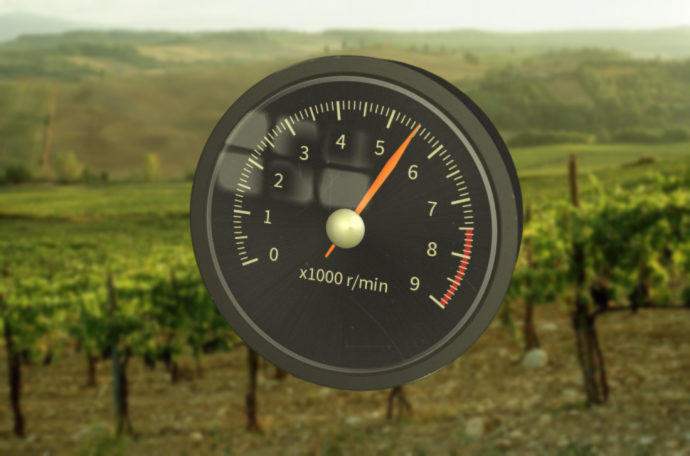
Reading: 5500,rpm
